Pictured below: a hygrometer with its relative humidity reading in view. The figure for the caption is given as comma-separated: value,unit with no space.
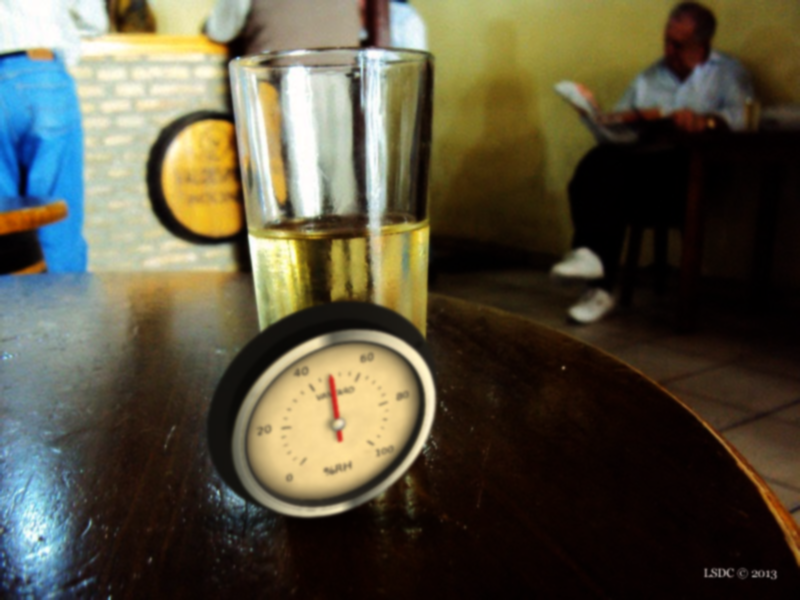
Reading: 48,%
